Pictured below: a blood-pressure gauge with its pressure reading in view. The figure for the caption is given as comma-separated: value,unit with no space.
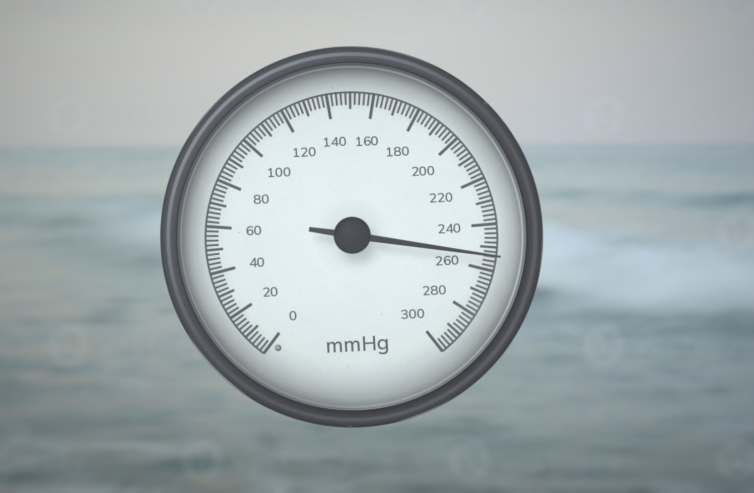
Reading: 254,mmHg
